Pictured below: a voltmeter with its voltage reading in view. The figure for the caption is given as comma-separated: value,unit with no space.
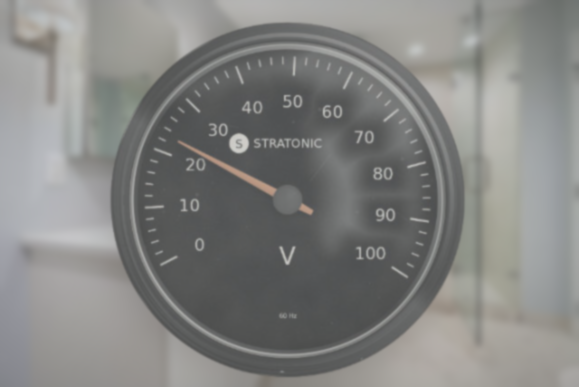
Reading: 23,V
